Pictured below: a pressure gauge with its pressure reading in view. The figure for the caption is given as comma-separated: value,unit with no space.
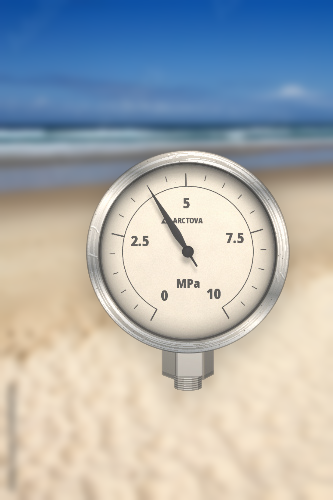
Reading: 4,MPa
